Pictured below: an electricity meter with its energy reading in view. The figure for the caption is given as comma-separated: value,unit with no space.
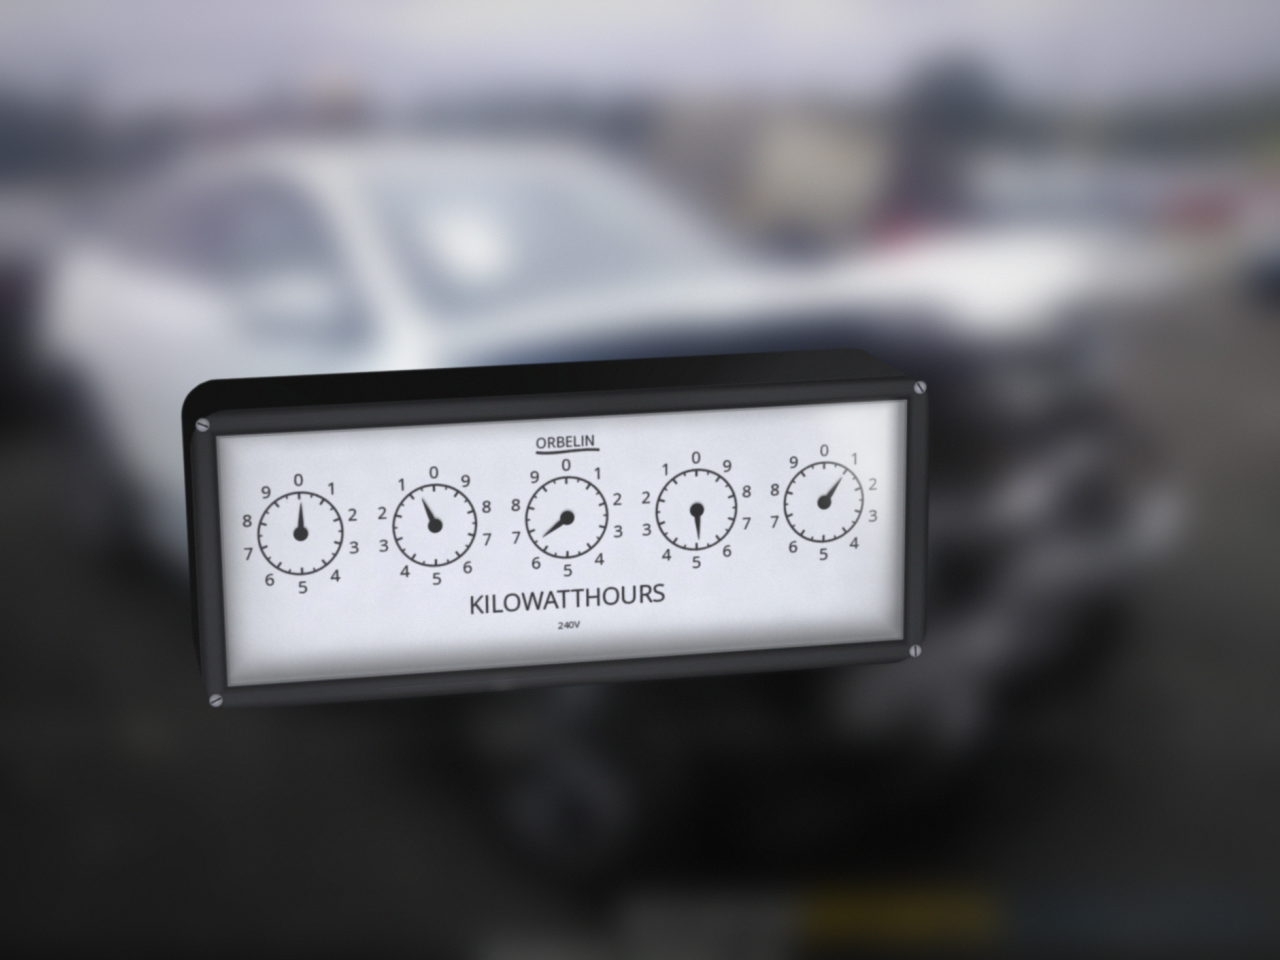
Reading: 651,kWh
